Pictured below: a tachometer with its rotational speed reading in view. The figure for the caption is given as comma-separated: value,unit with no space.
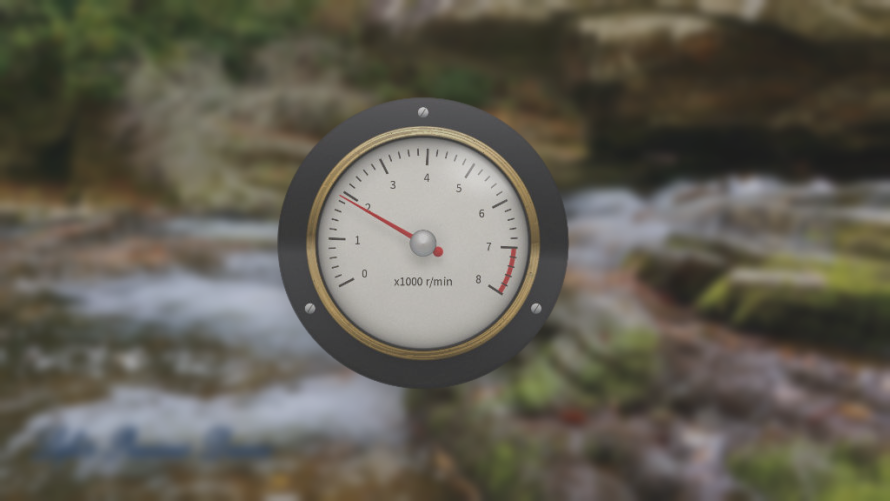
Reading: 1900,rpm
